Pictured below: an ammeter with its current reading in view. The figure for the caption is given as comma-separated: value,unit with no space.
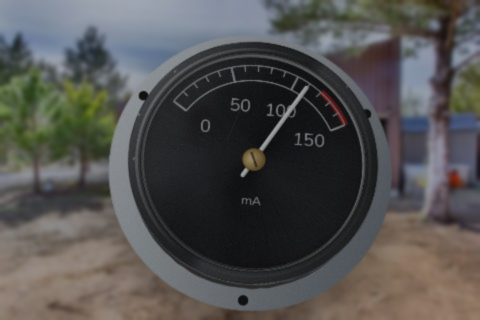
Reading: 110,mA
